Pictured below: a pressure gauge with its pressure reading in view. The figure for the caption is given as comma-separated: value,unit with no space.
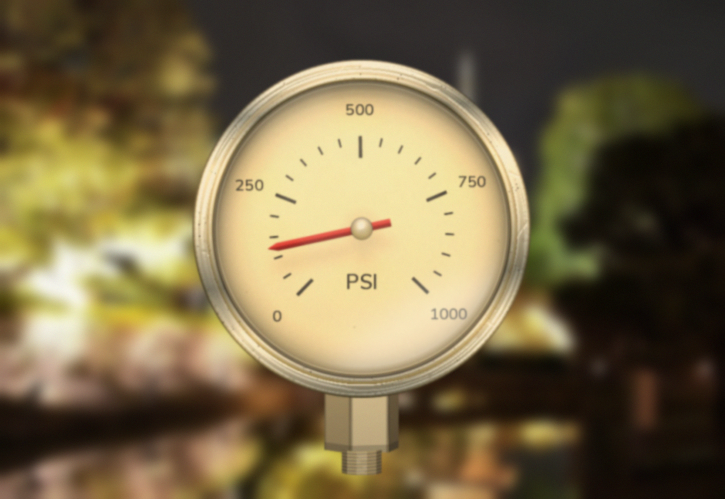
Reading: 125,psi
